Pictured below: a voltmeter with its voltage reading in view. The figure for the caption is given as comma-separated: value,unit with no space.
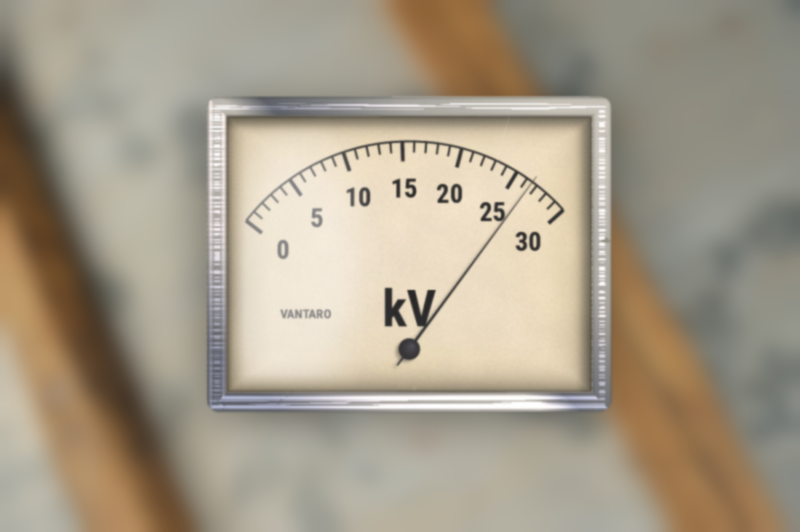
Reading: 26.5,kV
